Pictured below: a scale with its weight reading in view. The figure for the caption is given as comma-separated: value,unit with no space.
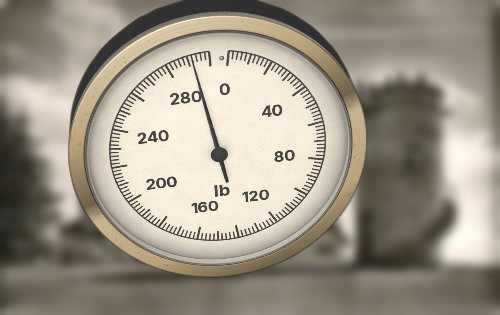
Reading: 292,lb
